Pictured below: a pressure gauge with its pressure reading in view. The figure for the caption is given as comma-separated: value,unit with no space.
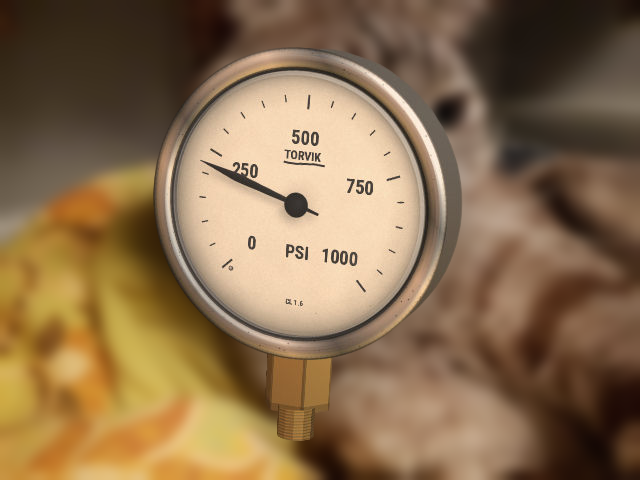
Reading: 225,psi
